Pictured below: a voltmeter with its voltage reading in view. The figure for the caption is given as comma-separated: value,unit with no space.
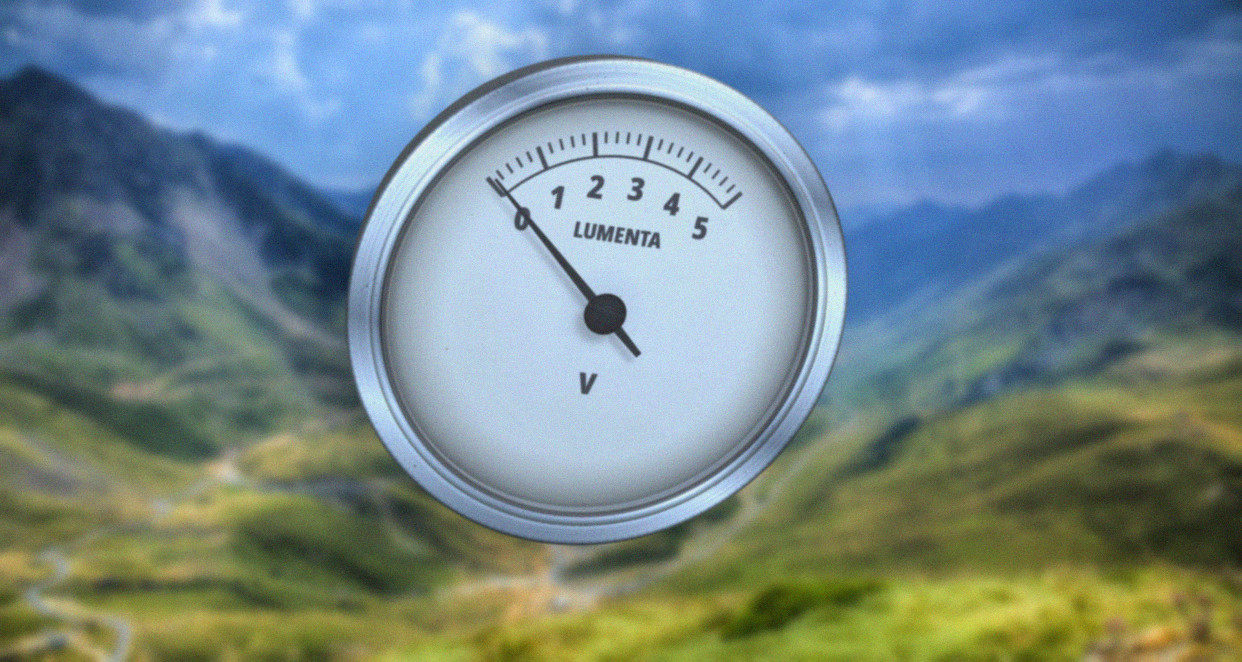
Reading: 0.1,V
